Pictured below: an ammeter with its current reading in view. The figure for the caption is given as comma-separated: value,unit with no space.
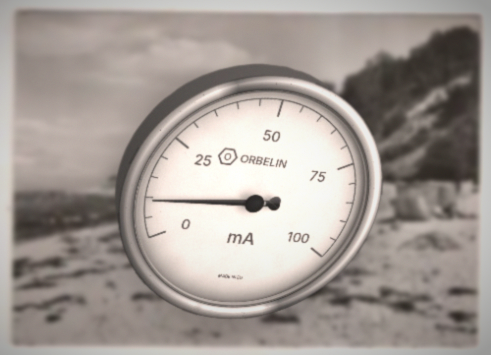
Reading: 10,mA
